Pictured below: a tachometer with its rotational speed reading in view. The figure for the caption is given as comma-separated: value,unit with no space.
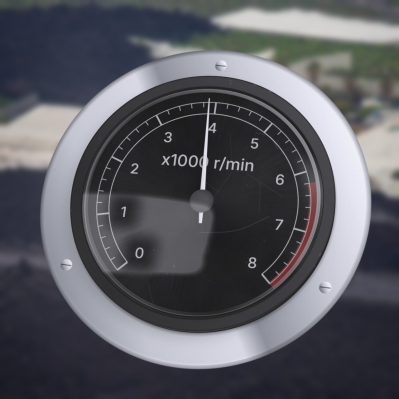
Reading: 3900,rpm
